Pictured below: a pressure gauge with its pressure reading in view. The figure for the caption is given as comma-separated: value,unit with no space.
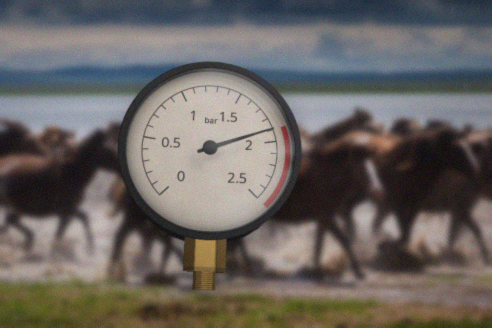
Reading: 1.9,bar
